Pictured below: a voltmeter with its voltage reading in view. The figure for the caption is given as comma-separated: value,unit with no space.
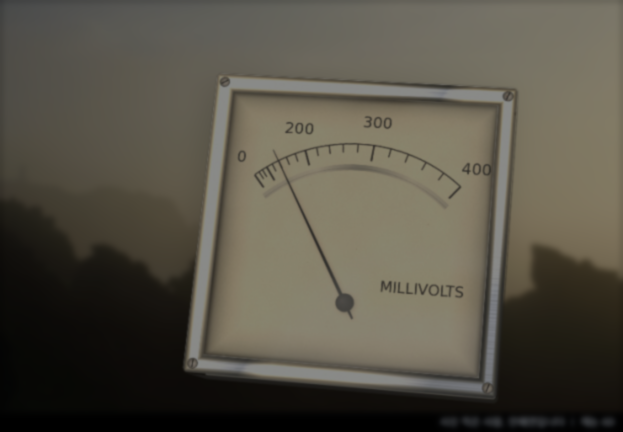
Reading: 140,mV
